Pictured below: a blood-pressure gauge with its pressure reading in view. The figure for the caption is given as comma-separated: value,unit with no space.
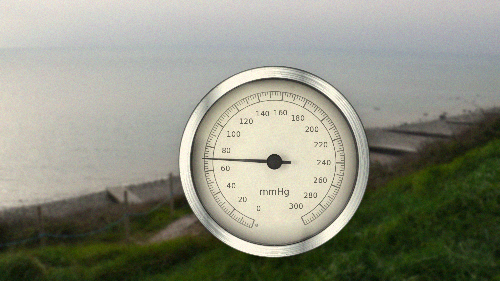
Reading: 70,mmHg
